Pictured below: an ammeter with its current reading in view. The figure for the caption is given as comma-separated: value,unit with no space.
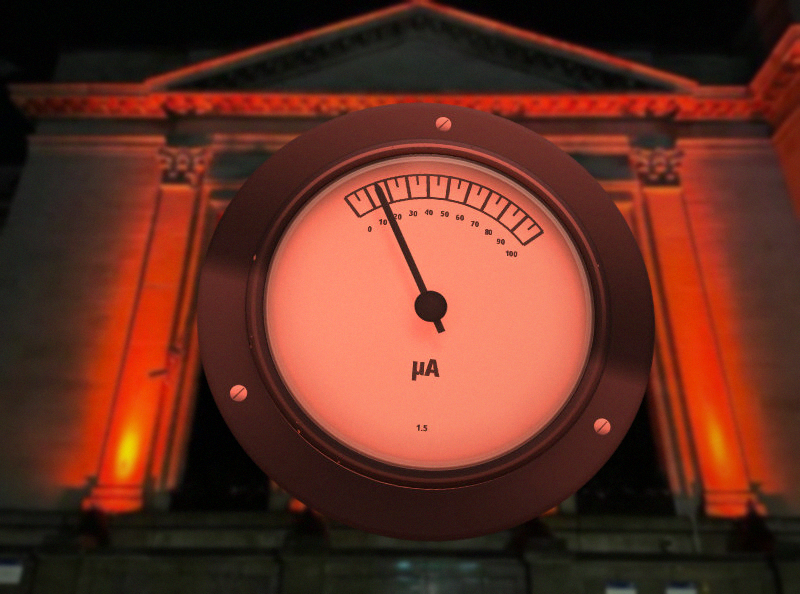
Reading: 15,µA
